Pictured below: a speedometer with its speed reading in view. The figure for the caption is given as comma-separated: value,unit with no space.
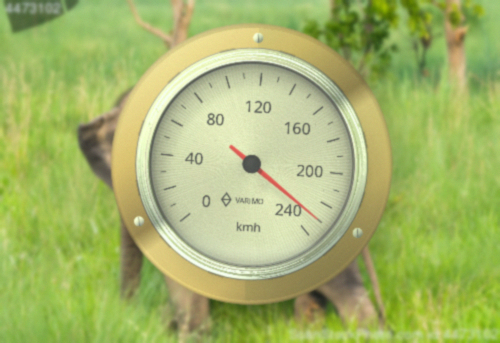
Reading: 230,km/h
